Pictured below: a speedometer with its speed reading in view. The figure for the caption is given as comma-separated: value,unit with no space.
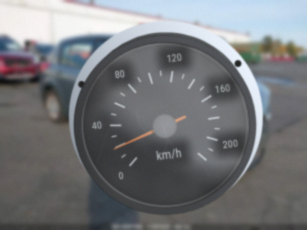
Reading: 20,km/h
